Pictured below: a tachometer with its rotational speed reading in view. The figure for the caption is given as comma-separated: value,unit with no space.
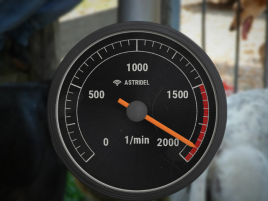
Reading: 1900,rpm
